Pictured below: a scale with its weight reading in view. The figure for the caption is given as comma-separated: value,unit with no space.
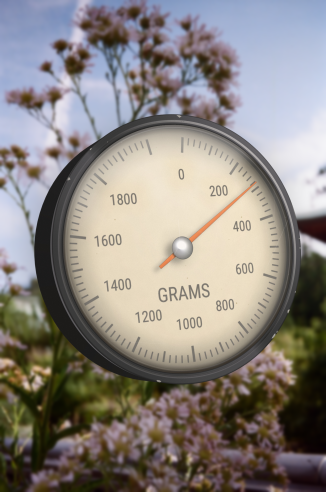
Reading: 280,g
